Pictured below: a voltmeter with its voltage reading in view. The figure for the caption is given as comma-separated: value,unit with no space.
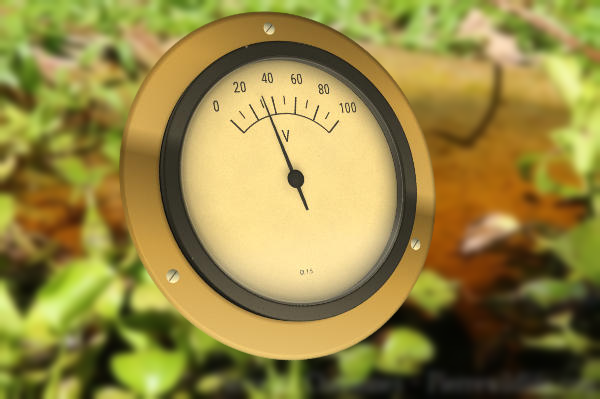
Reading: 30,V
